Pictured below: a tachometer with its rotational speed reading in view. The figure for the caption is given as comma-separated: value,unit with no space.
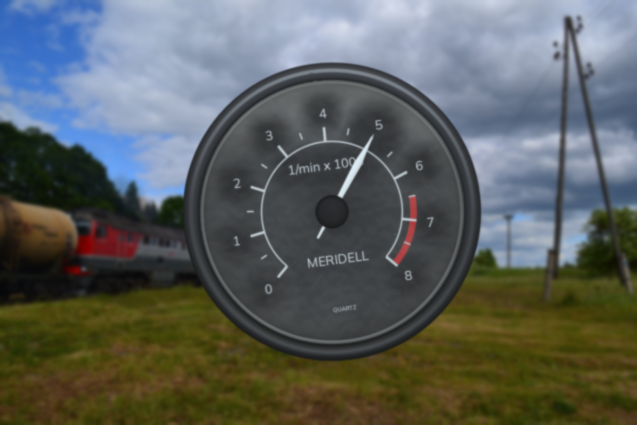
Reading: 5000,rpm
